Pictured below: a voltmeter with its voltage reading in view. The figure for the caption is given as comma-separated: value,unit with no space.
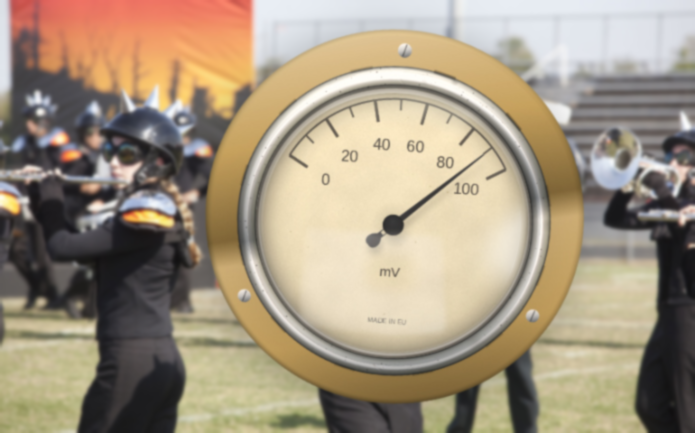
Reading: 90,mV
